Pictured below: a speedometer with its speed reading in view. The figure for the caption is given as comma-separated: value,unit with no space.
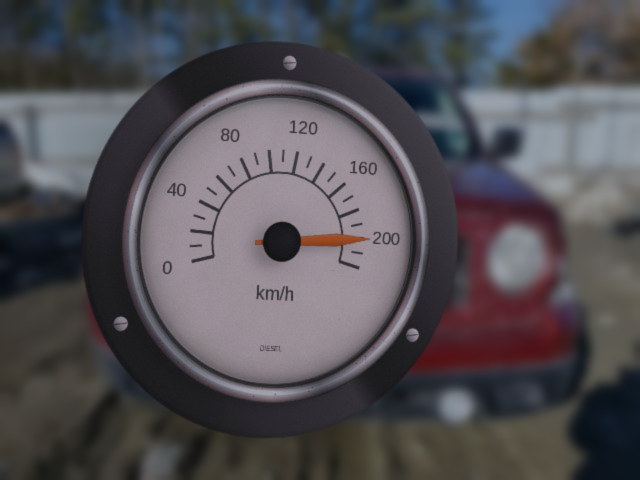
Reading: 200,km/h
